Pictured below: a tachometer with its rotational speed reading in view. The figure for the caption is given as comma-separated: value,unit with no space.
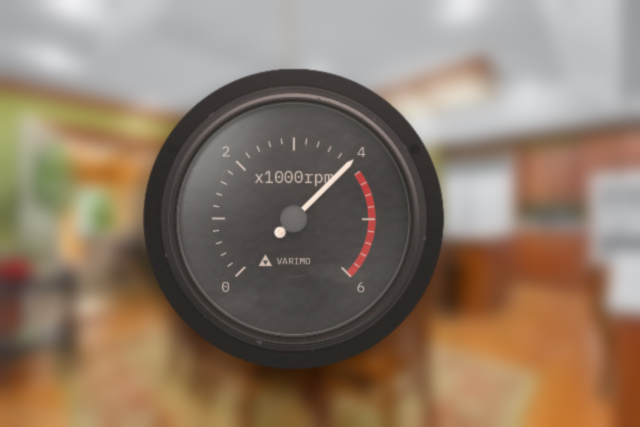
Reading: 4000,rpm
